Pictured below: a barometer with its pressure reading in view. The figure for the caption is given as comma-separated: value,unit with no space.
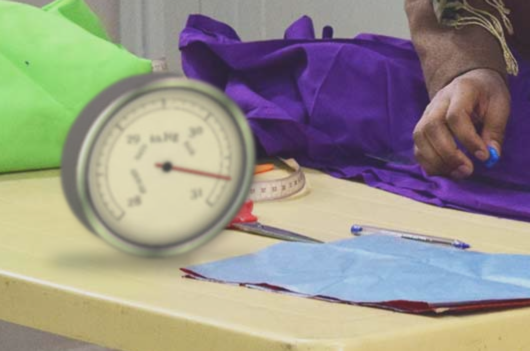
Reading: 30.7,inHg
